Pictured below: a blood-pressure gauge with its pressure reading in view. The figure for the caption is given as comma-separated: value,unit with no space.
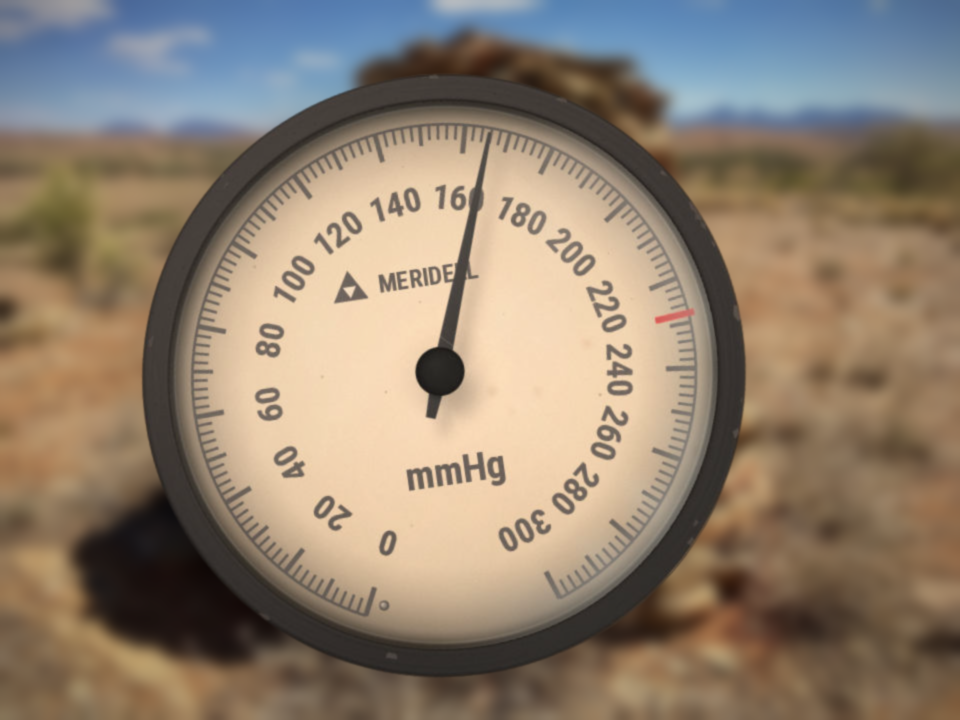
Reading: 166,mmHg
